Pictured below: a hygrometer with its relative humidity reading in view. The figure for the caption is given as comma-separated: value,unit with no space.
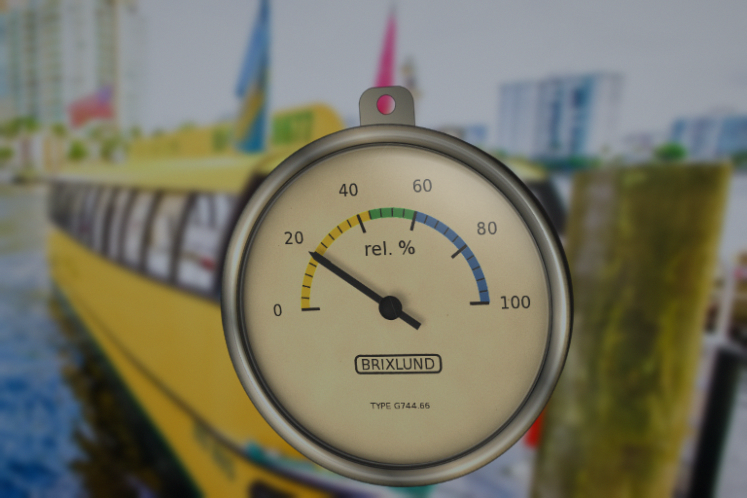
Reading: 20,%
